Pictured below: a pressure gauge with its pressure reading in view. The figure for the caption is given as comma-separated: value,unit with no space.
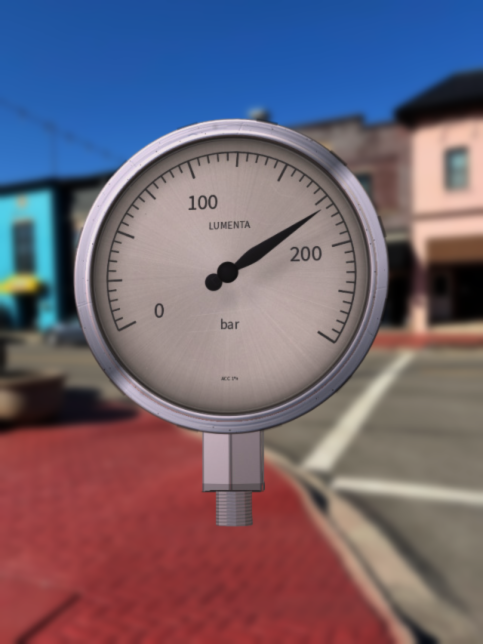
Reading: 180,bar
